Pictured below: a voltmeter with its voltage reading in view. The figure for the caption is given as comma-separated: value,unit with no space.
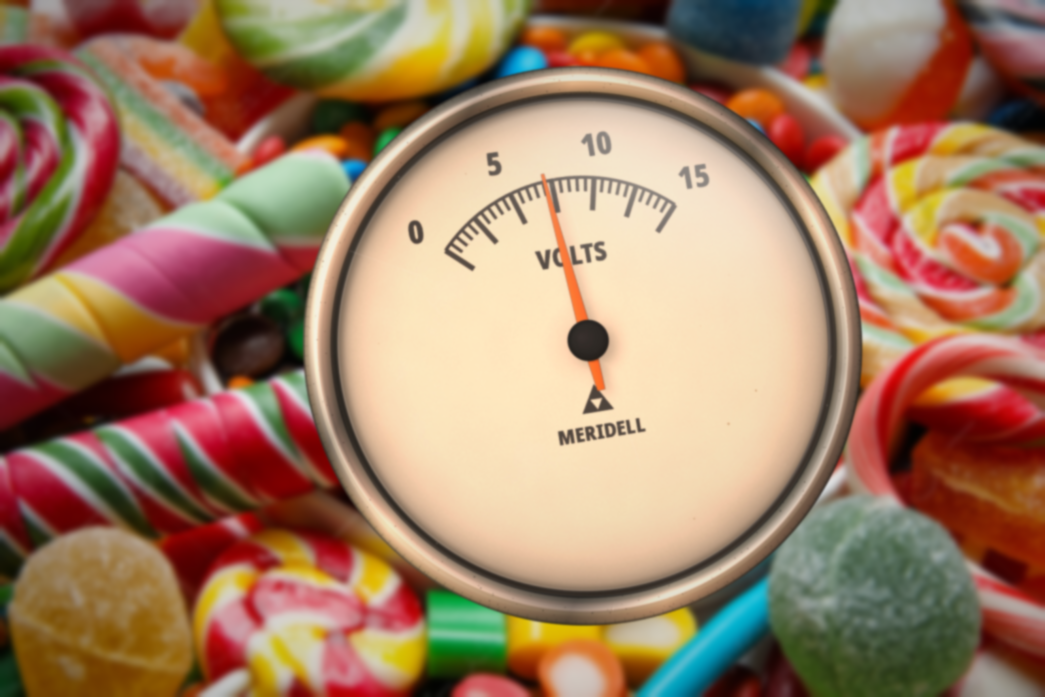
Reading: 7,V
